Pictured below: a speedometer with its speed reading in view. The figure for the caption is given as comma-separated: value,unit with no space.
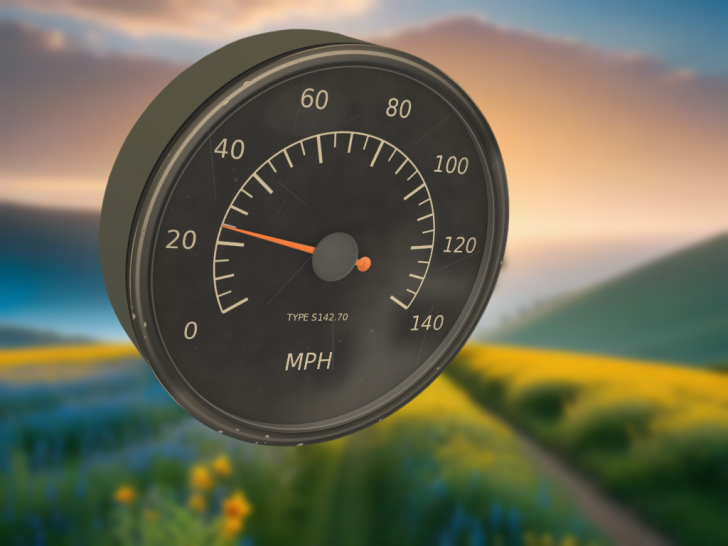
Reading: 25,mph
